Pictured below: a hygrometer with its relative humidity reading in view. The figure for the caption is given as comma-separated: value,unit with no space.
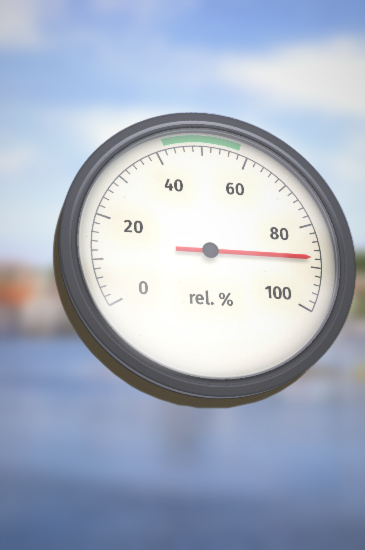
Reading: 88,%
